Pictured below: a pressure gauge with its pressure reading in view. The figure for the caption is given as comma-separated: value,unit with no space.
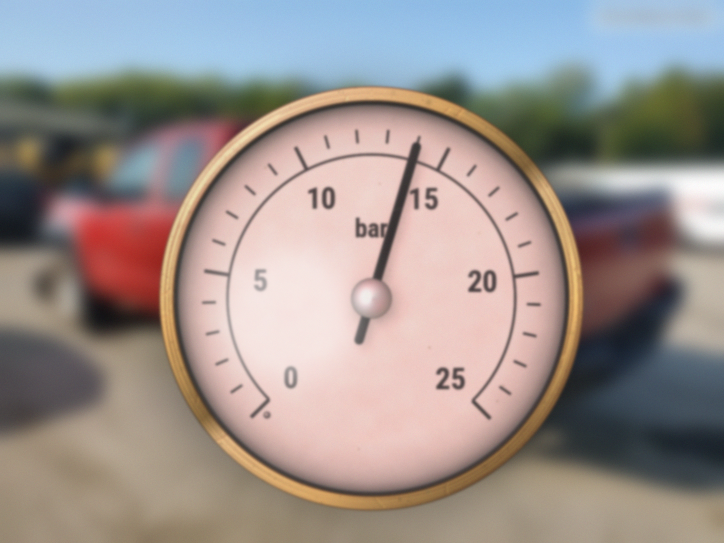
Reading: 14,bar
